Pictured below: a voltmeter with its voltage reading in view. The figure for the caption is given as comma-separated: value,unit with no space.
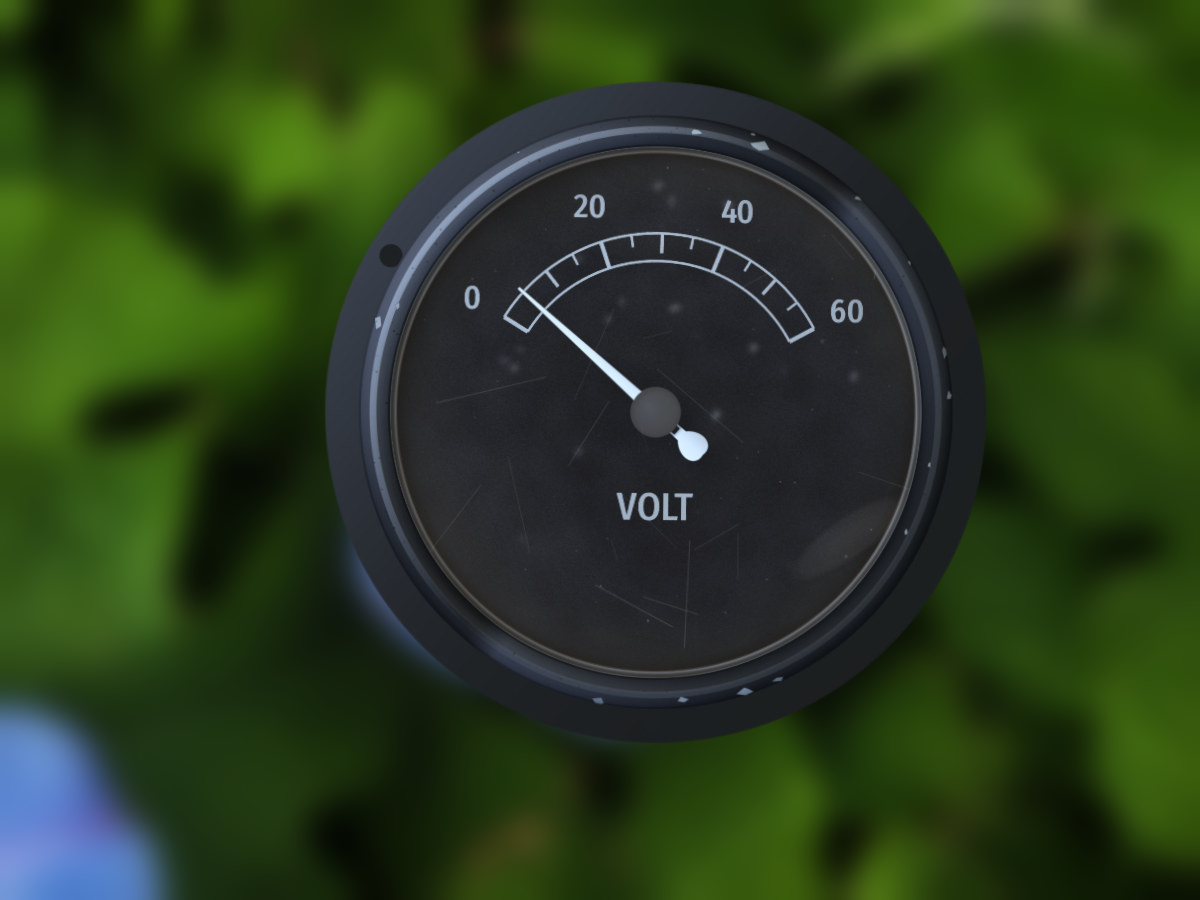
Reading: 5,V
